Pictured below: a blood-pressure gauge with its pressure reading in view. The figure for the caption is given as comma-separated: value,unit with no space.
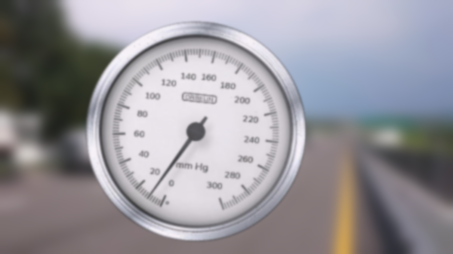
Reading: 10,mmHg
